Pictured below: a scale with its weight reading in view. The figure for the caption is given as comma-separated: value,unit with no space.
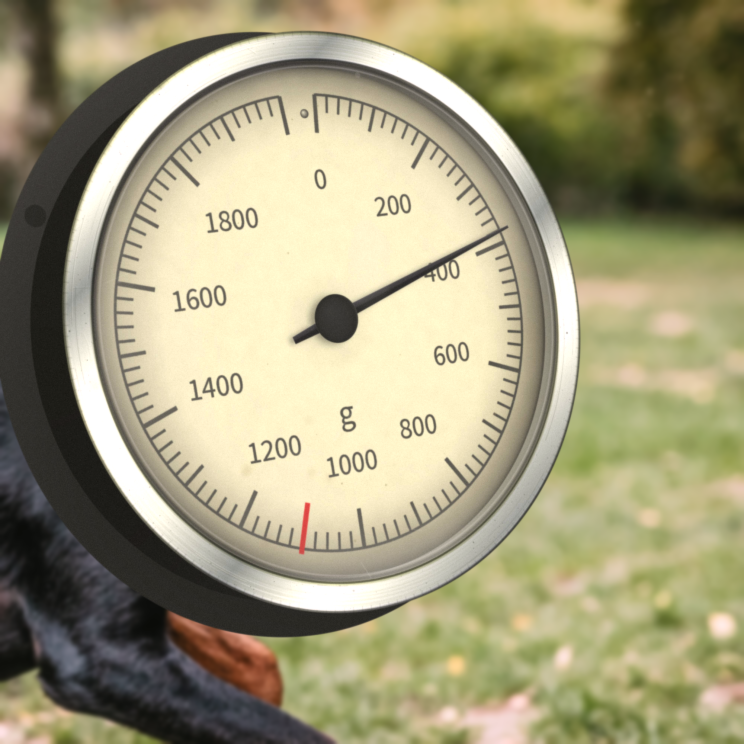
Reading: 380,g
